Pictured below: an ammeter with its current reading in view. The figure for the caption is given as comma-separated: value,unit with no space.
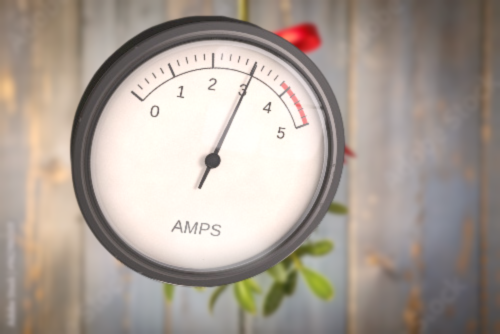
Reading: 3,A
